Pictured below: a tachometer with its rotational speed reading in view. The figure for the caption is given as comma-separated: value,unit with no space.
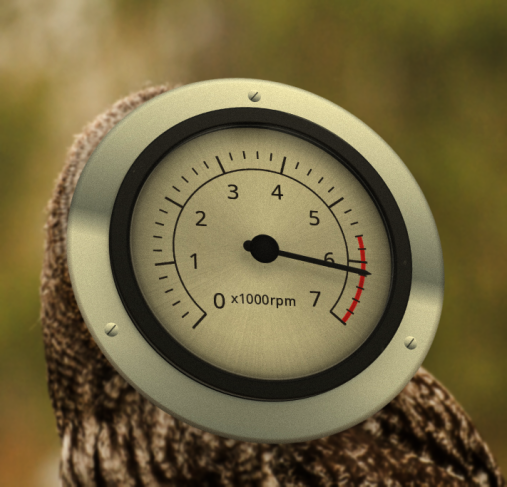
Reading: 6200,rpm
